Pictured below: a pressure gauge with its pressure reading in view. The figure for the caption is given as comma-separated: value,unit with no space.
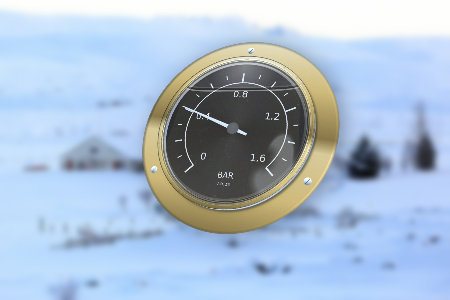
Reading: 0.4,bar
